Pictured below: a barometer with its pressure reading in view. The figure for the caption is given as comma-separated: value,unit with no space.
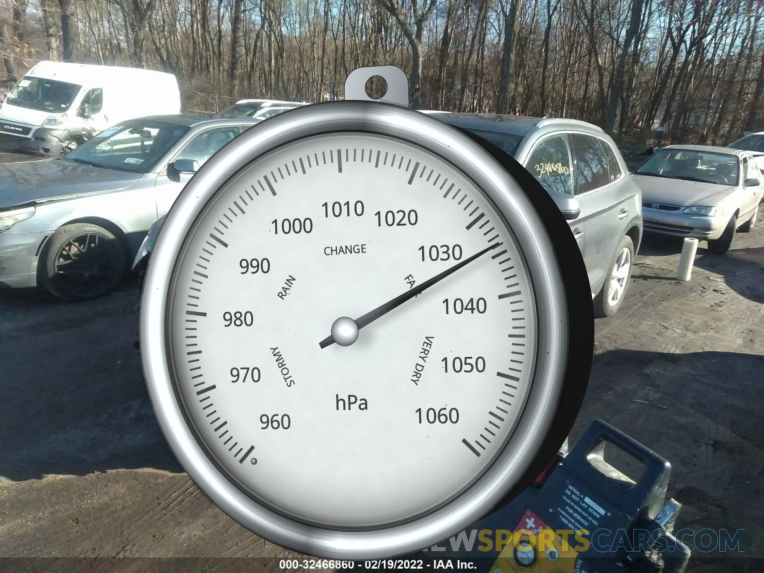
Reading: 1034,hPa
